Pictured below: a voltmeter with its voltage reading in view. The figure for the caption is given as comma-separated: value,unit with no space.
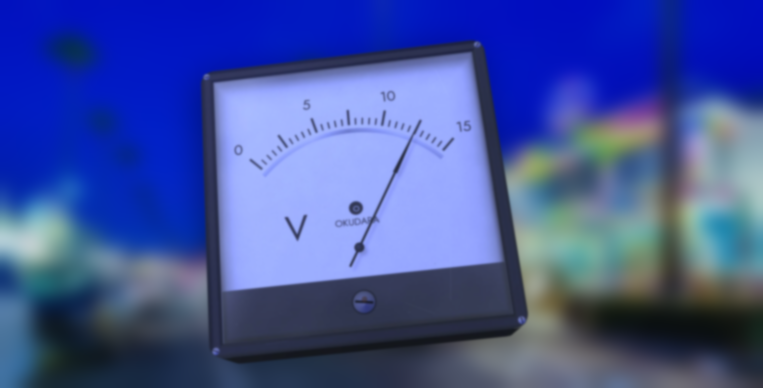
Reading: 12.5,V
